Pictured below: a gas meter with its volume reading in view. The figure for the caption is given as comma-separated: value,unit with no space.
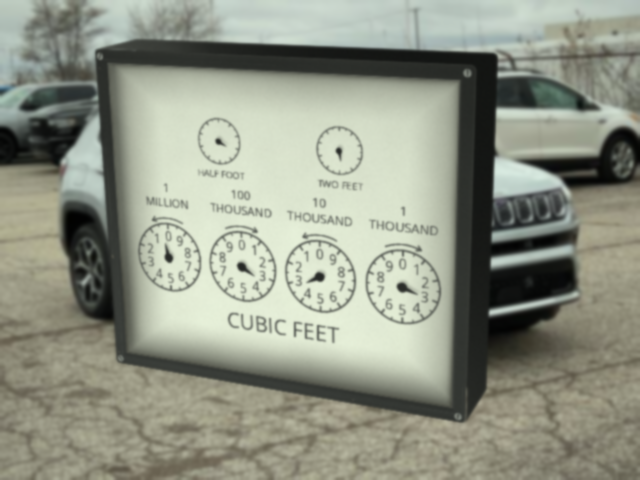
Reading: 33300,ft³
